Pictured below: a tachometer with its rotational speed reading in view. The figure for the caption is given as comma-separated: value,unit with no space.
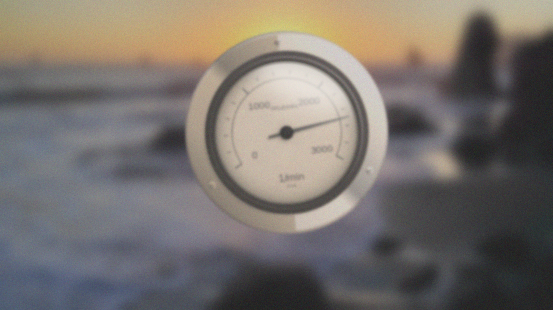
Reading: 2500,rpm
